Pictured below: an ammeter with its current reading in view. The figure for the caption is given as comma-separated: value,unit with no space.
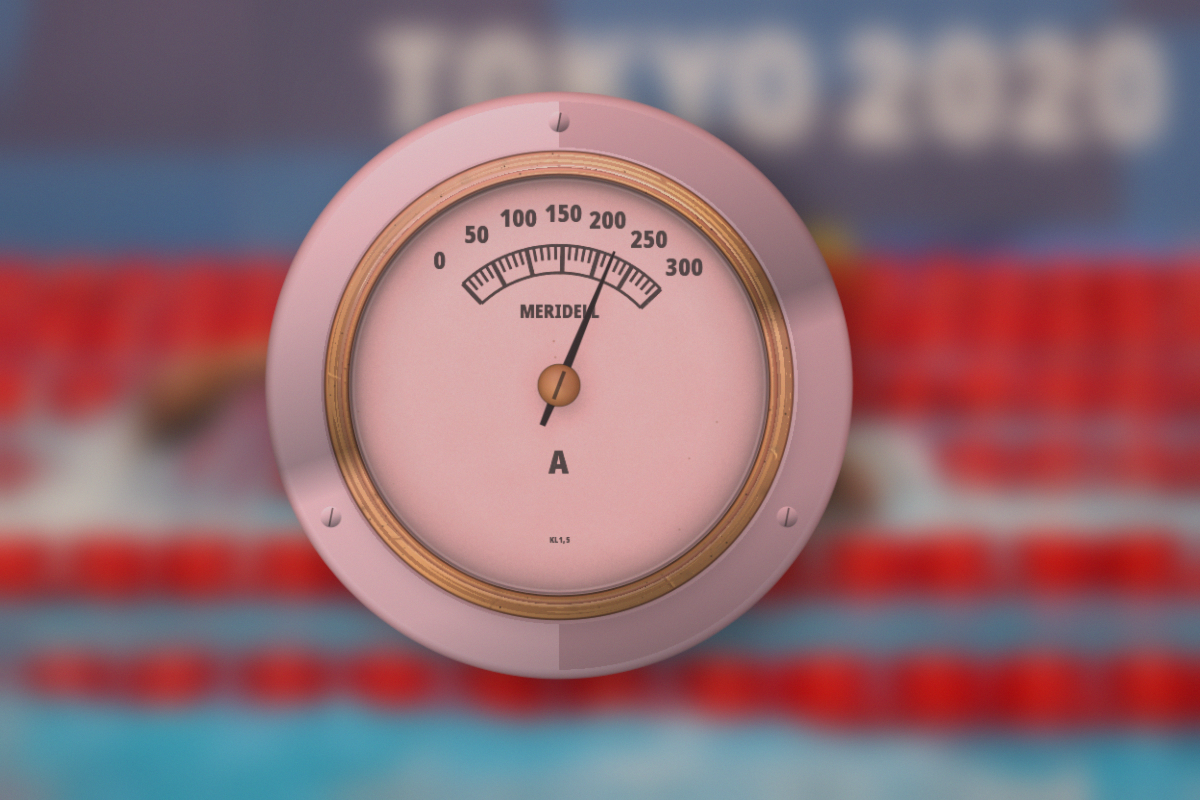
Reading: 220,A
